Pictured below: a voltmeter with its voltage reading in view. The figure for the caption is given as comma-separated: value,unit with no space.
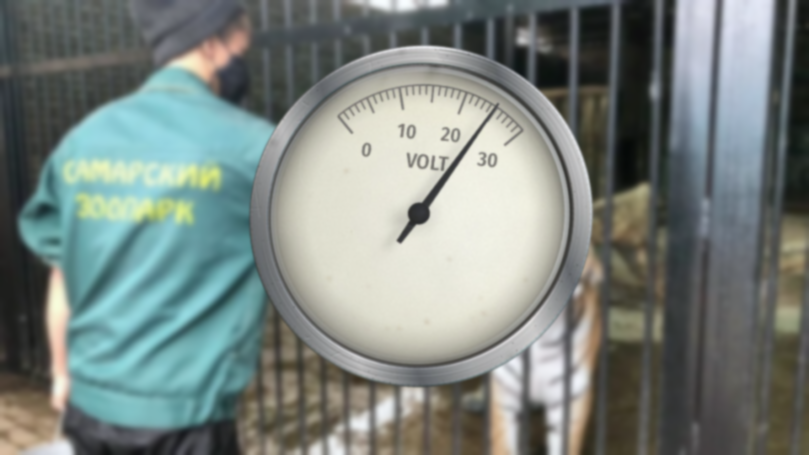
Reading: 25,V
